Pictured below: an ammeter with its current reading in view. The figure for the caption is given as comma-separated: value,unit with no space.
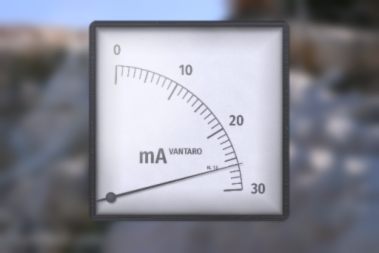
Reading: 26,mA
